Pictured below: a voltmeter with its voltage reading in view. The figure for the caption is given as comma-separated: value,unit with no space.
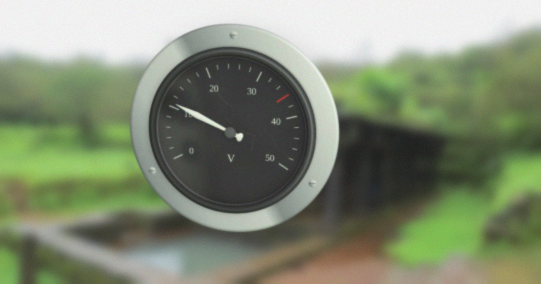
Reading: 11,V
